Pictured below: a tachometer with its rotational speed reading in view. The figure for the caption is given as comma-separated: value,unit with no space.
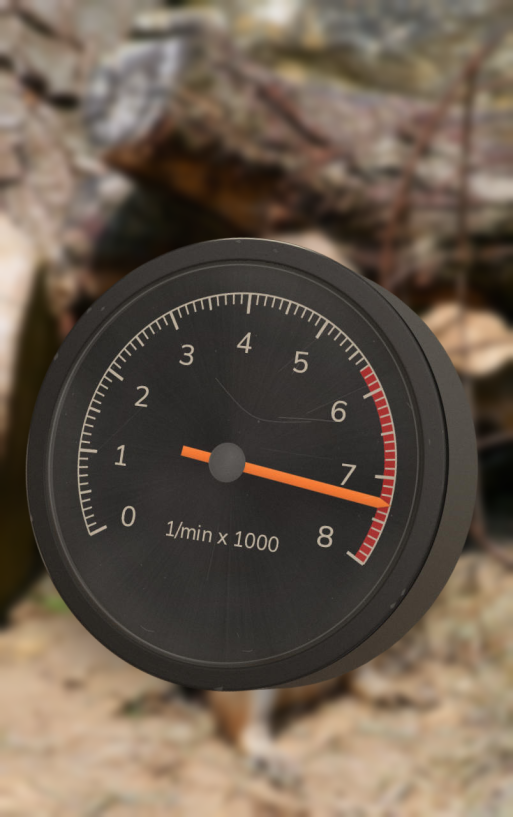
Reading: 7300,rpm
